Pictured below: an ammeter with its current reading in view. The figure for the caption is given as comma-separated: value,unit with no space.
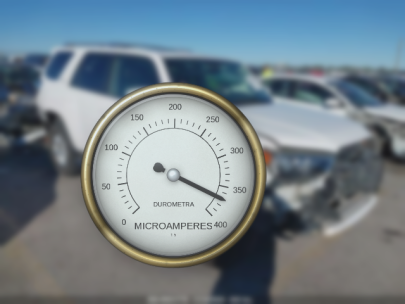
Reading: 370,µA
